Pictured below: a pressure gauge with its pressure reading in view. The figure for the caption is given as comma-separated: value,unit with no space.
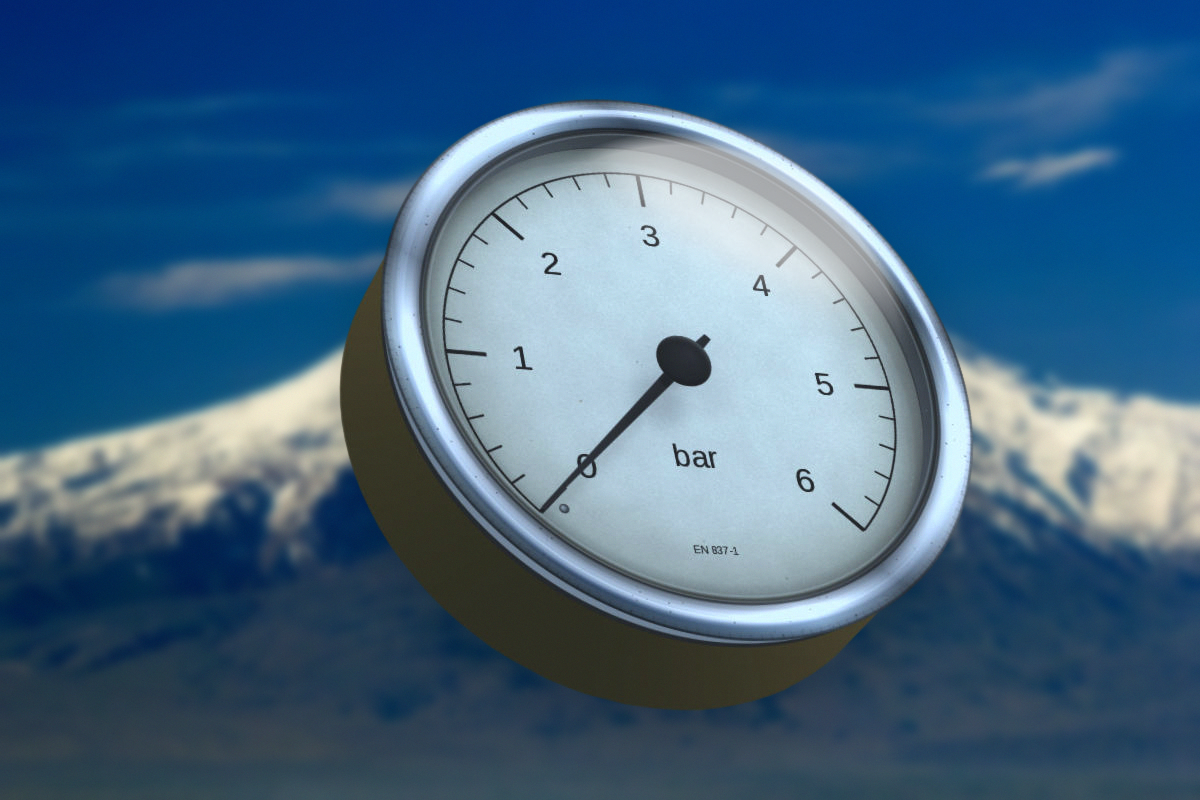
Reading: 0,bar
